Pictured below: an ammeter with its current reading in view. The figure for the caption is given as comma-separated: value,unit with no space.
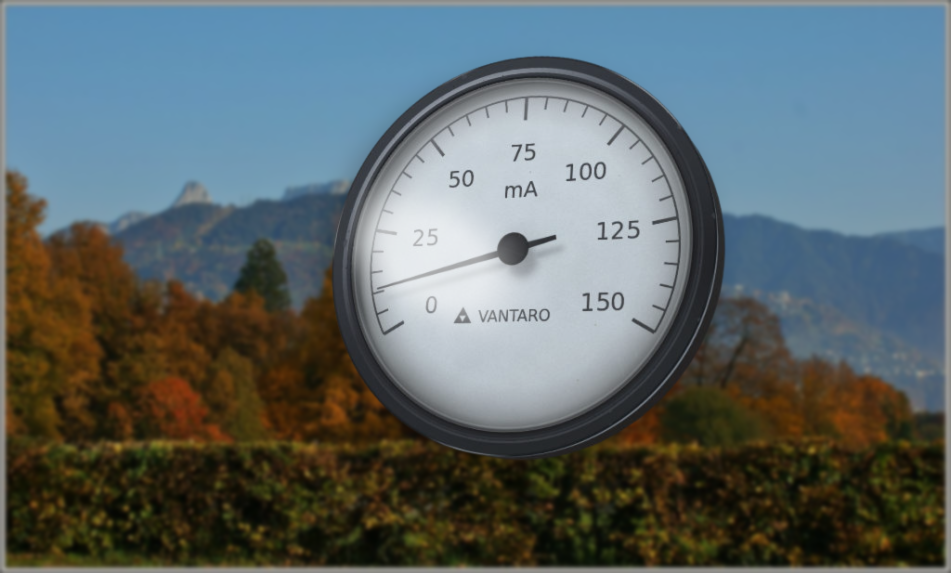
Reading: 10,mA
